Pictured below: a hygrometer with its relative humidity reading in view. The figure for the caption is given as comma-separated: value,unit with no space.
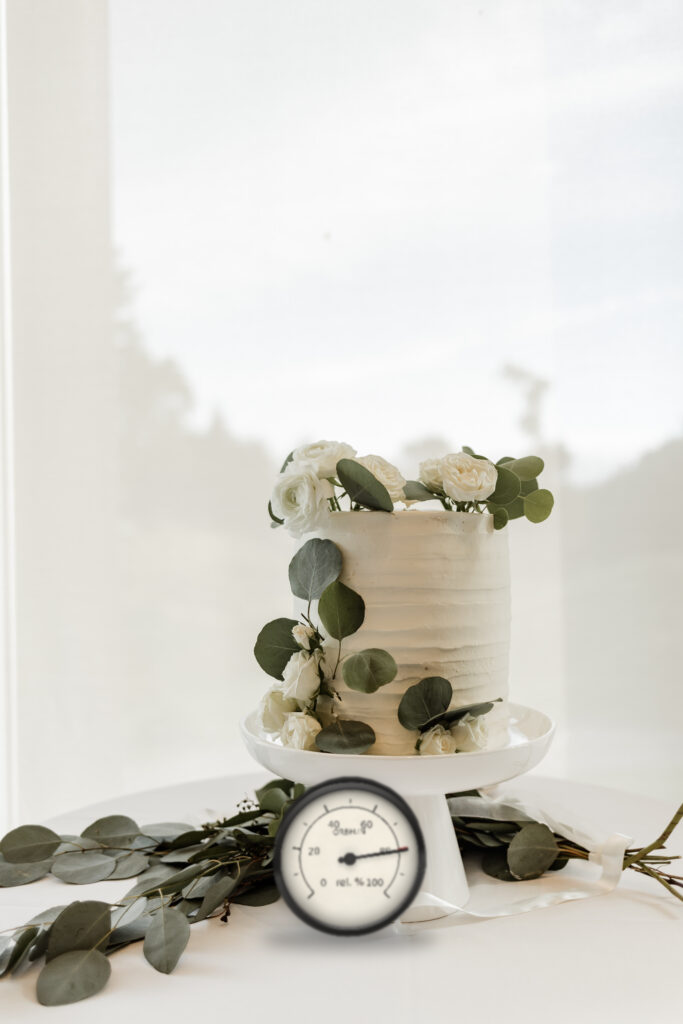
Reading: 80,%
